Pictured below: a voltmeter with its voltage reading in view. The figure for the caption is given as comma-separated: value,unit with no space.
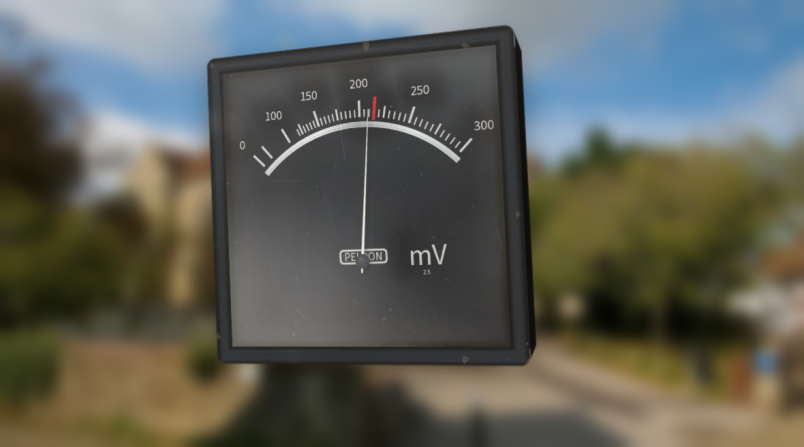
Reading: 210,mV
